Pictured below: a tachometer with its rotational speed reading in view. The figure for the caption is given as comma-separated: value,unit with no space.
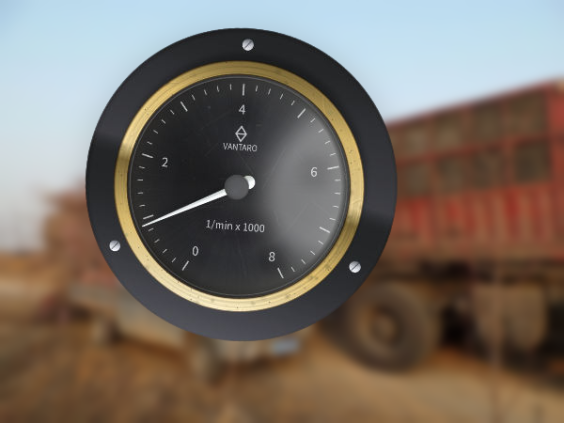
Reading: 900,rpm
